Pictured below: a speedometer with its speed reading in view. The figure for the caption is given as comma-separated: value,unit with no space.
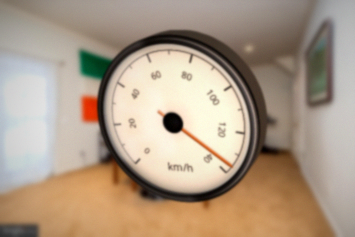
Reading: 135,km/h
